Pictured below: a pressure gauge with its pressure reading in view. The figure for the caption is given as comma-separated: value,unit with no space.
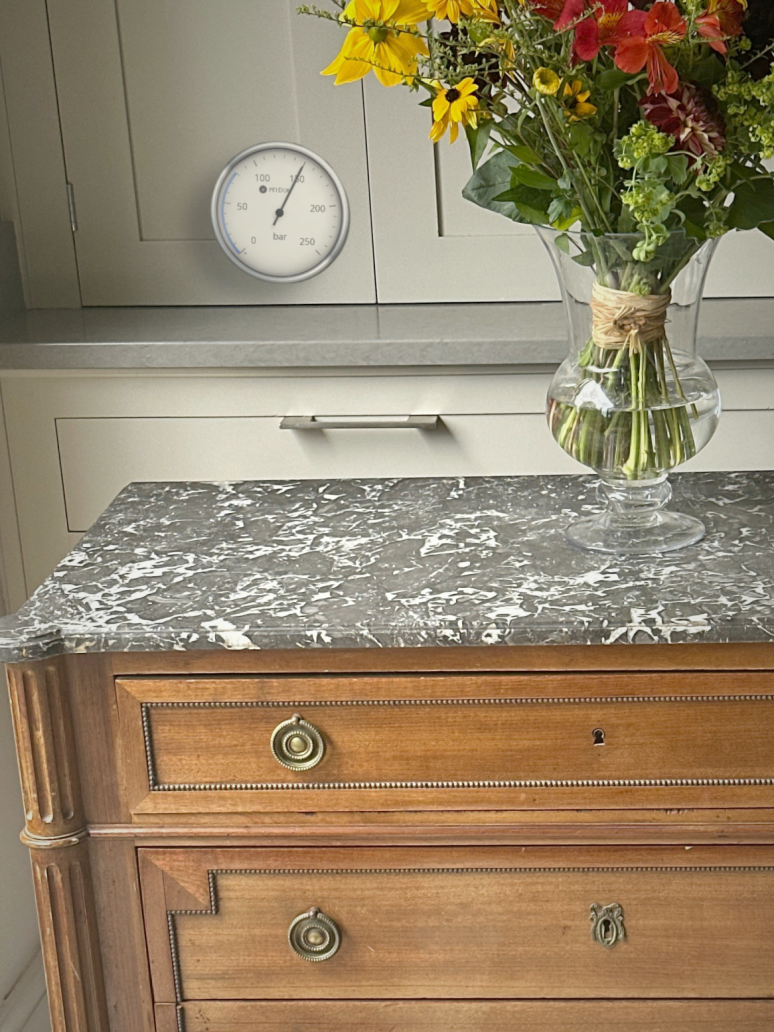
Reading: 150,bar
